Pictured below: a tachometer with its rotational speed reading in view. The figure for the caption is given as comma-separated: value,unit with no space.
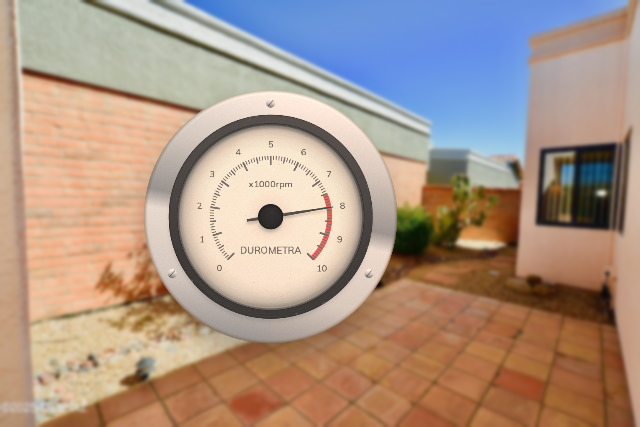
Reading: 8000,rpm
